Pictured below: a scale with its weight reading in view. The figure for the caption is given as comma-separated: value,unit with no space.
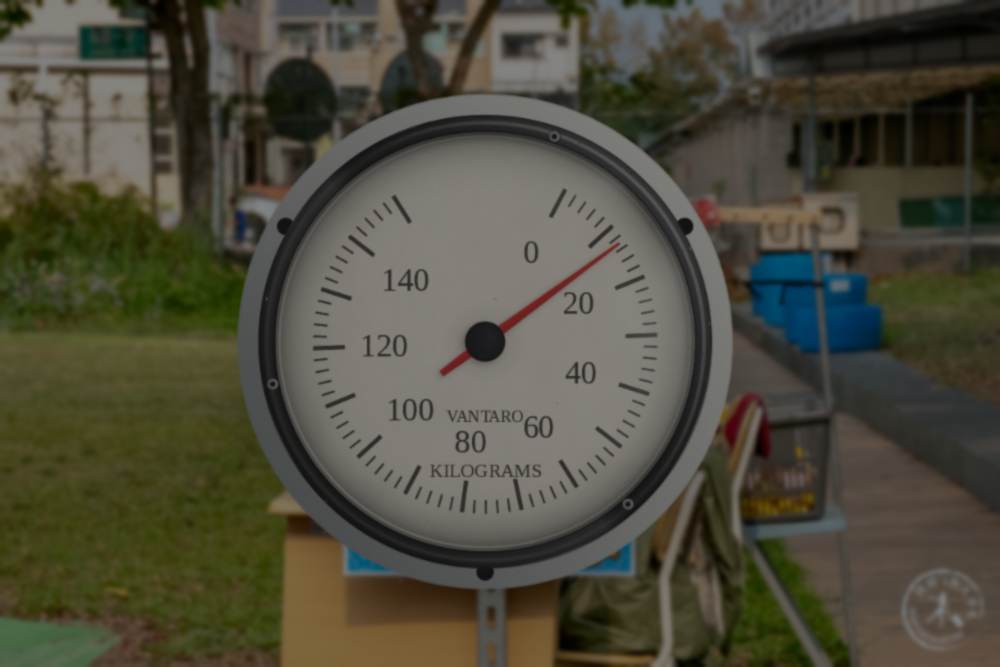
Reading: 13,kg
